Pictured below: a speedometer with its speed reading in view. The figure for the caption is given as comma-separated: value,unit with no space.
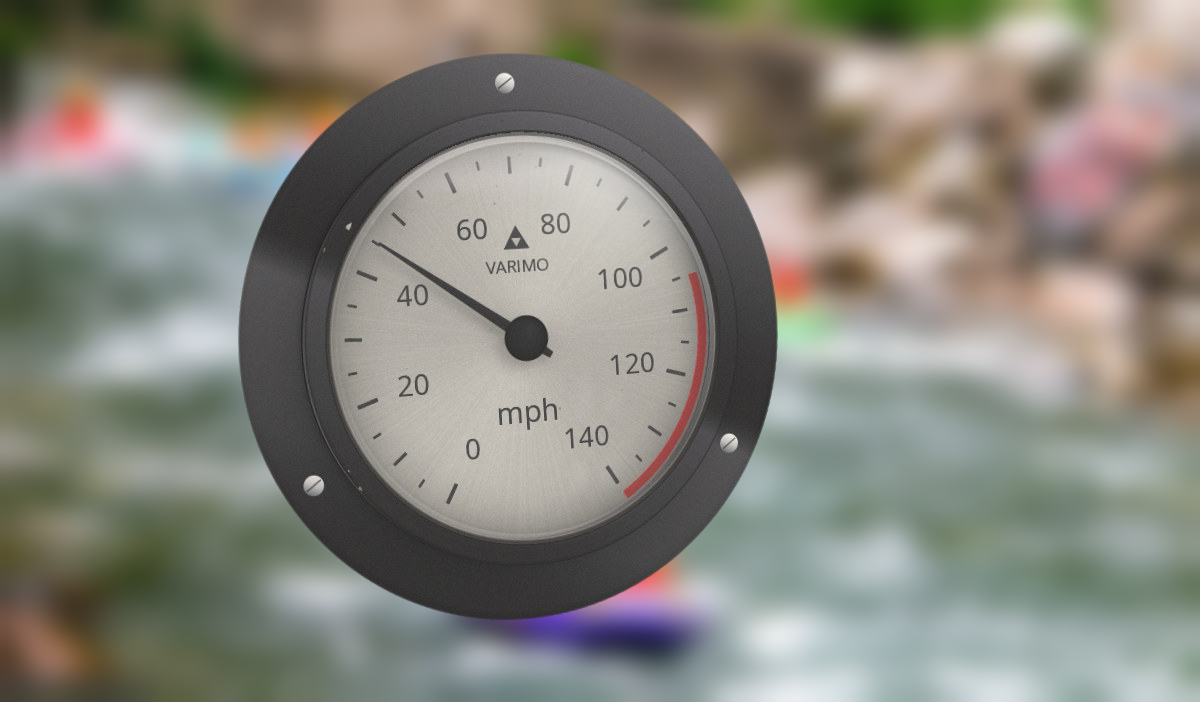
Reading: 45,mph
